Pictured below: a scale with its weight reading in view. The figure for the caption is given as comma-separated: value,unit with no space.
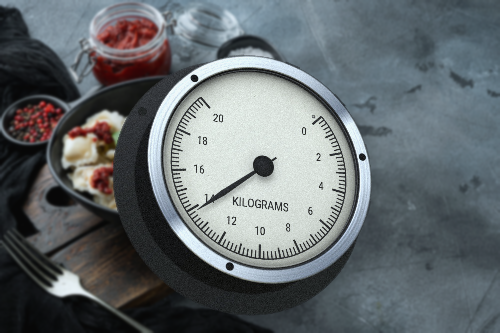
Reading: 13.8,kg
